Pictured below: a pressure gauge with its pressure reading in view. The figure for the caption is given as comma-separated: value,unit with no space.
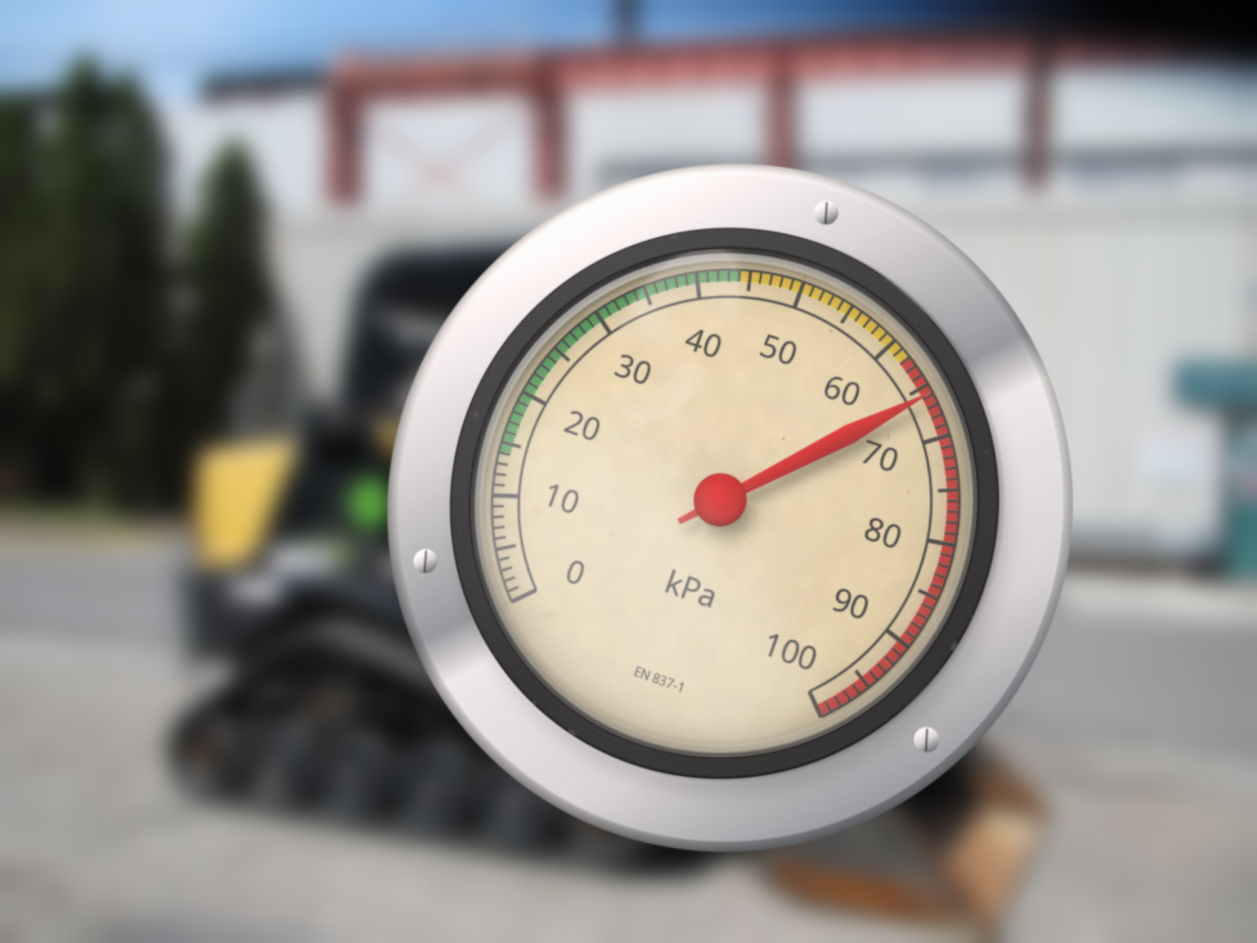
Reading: 66,kPa
